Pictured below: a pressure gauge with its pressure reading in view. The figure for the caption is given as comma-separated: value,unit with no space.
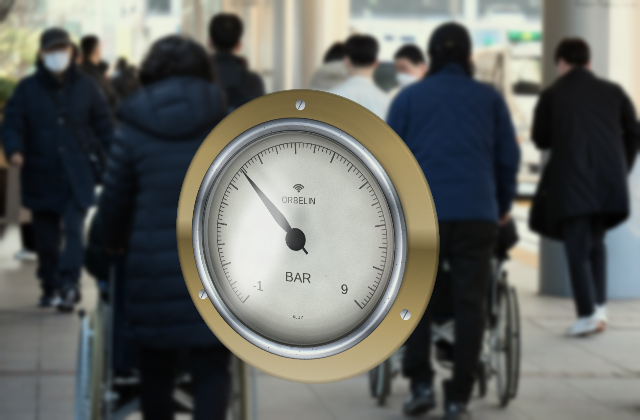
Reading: 2.5,bar
